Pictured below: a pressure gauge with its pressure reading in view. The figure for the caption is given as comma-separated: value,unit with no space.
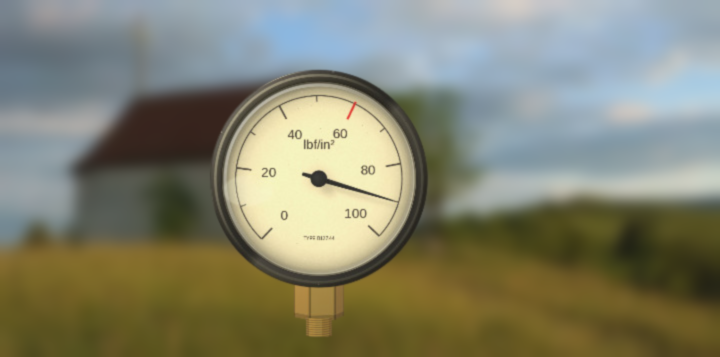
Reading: 90,psi
